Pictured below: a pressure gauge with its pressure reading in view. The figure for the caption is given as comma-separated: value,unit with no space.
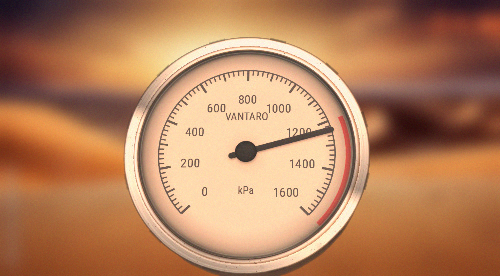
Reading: 1240,kPa
